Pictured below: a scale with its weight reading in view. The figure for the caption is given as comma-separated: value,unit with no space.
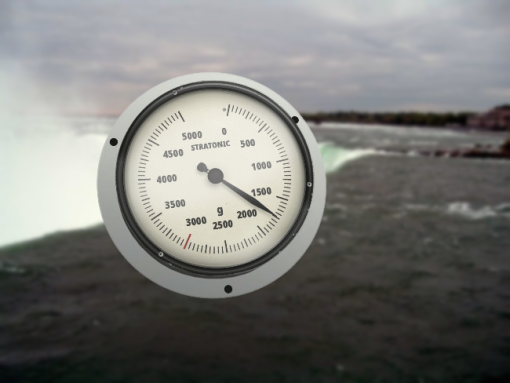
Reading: 1750,g
